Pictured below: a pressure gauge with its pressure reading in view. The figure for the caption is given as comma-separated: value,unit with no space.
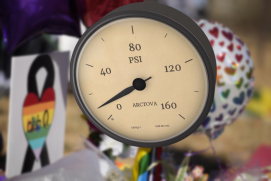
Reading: 10,psi
